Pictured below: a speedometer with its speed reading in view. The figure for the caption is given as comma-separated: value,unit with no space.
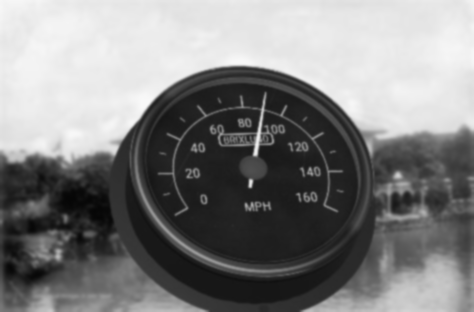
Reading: 90,mph
